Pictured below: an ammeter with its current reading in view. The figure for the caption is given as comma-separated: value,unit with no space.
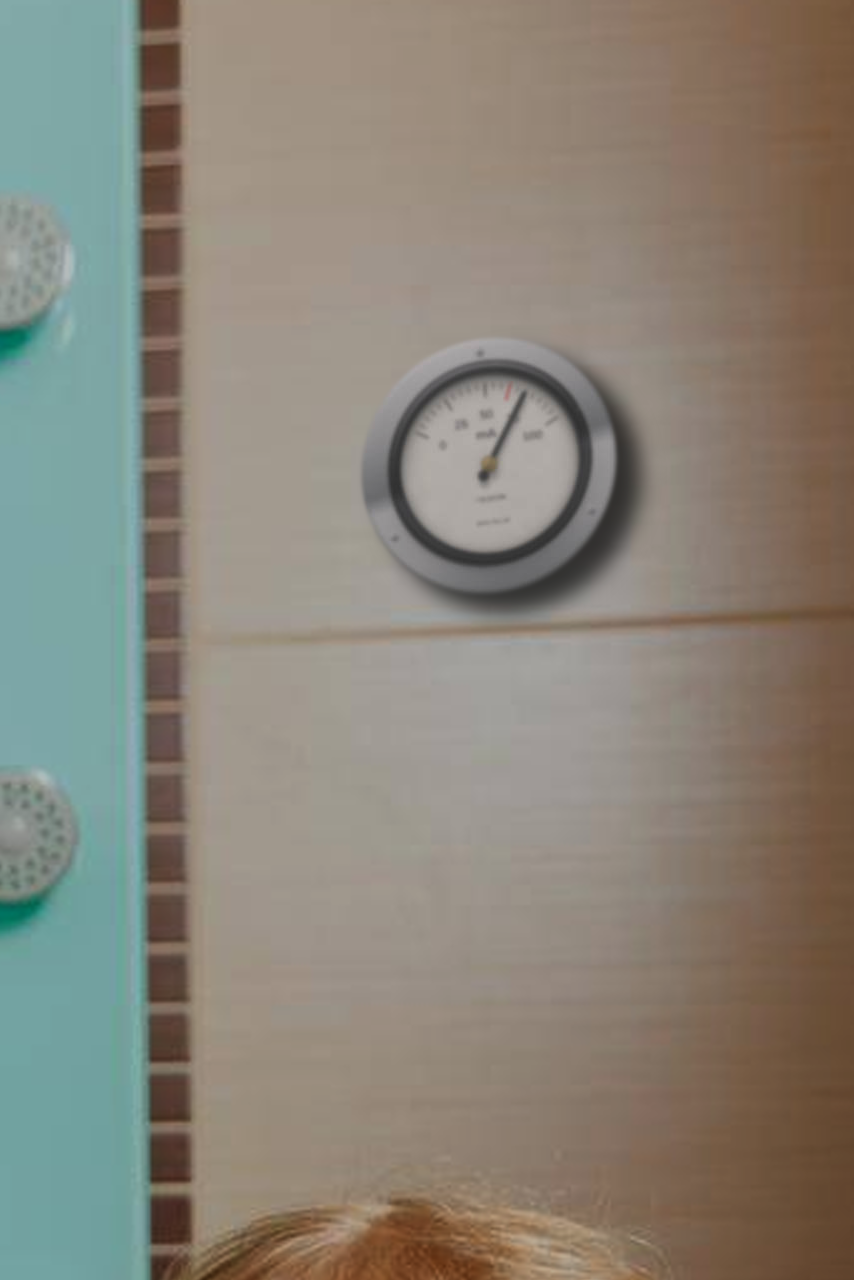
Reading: 75,mA
